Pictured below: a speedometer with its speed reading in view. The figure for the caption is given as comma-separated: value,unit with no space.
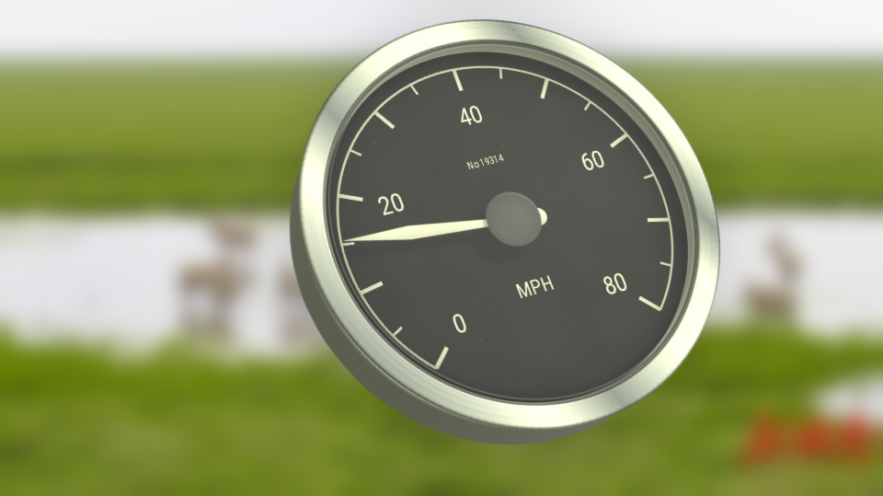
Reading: 15,mph
